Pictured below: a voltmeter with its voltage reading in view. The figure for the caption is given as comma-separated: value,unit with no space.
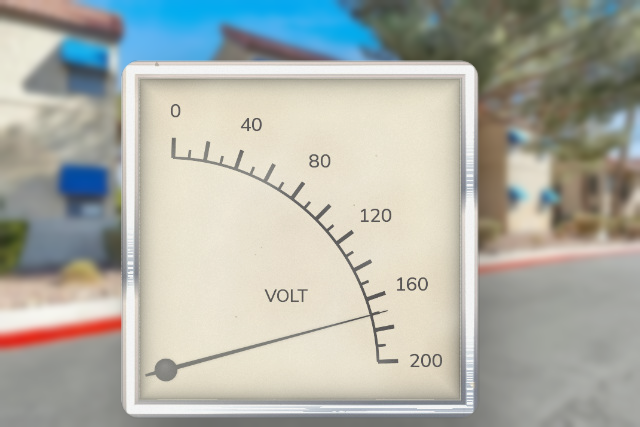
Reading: 170,V
